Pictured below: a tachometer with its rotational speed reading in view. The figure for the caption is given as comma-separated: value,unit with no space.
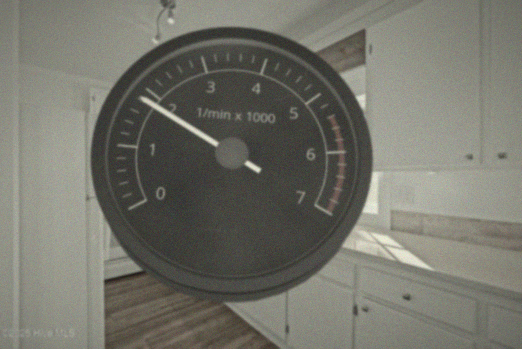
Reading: 1800,rpm
